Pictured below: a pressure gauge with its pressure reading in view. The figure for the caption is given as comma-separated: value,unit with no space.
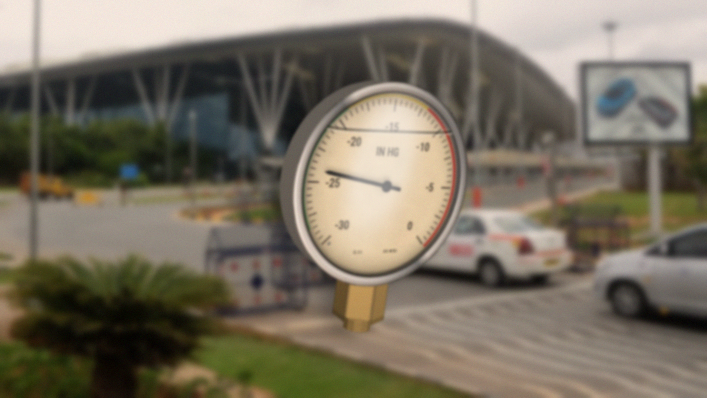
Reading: -24,inHg
